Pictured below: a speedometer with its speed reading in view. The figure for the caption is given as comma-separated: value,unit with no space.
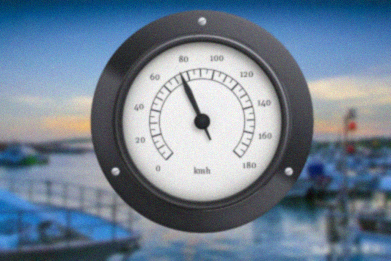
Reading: 75,km/h
